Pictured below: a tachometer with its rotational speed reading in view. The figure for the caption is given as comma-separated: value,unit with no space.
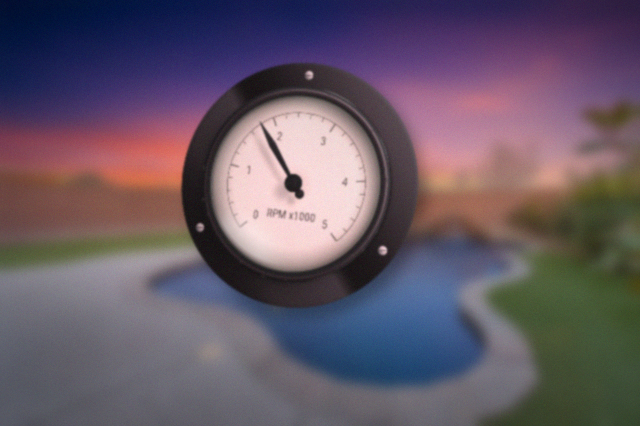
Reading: 1800,rpm
